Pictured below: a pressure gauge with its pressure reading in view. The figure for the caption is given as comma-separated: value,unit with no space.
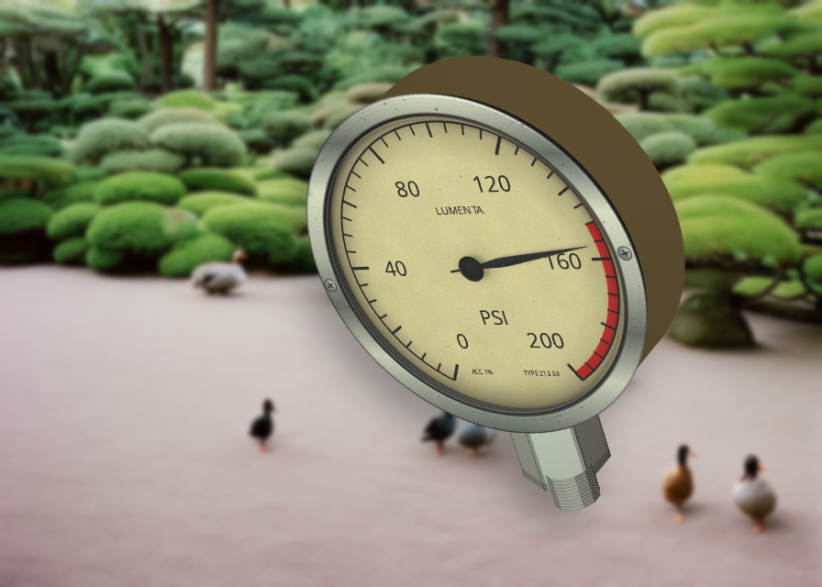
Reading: 155,psi
